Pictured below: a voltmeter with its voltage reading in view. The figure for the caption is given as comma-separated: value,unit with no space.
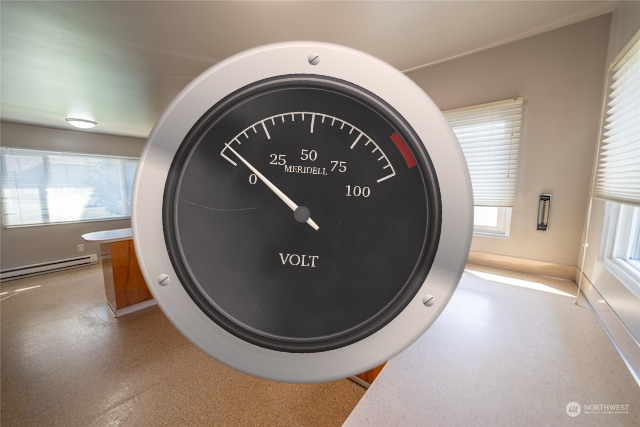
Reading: 5,V
